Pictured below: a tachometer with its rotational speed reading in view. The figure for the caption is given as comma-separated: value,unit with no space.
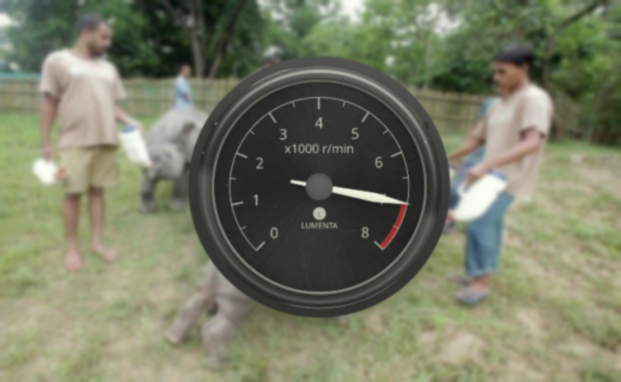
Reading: 7000,rpm
